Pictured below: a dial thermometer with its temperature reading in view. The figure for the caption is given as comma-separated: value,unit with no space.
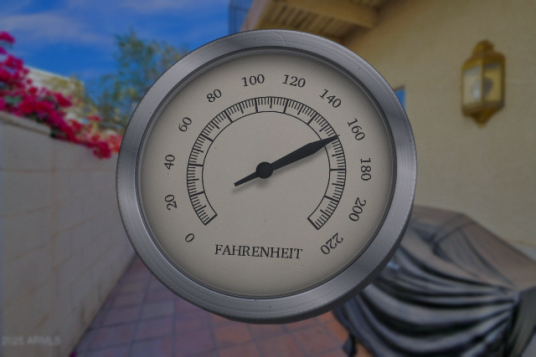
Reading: 160,°F
